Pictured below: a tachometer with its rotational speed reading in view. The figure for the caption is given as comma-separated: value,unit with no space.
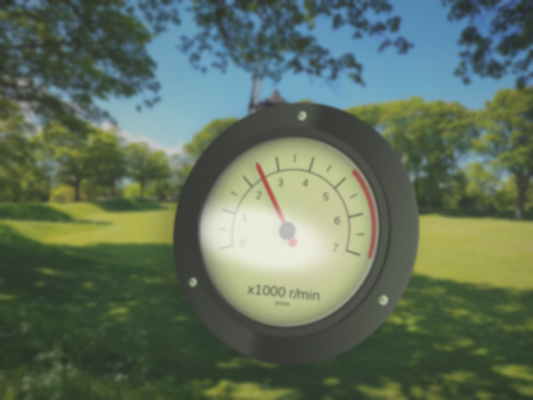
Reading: 2500,rpm
